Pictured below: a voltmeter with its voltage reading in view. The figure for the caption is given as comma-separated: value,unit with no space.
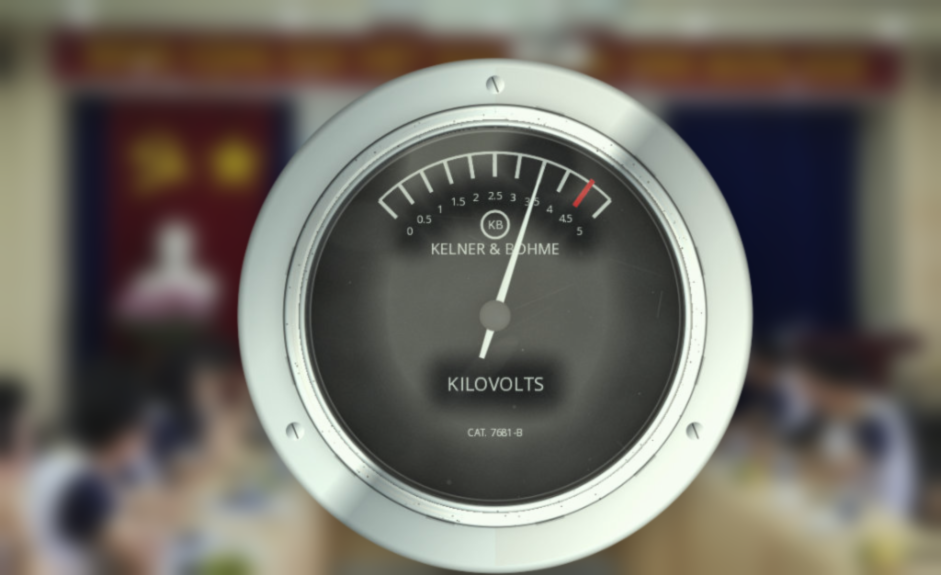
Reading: 3.5,kV
